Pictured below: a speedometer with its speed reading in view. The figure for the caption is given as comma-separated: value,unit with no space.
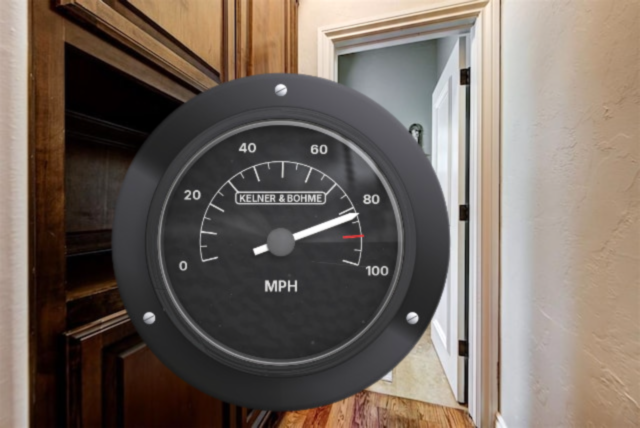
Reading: 82.5,mph
